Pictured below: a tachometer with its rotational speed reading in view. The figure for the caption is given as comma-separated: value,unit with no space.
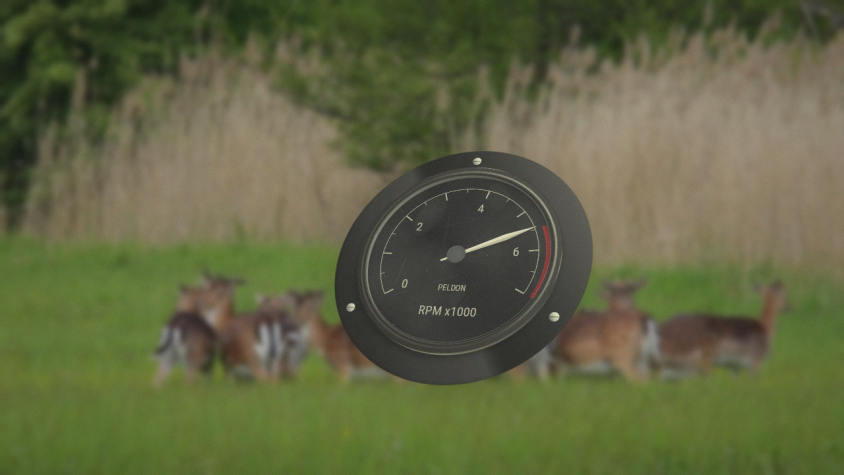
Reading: 5500,rpm
